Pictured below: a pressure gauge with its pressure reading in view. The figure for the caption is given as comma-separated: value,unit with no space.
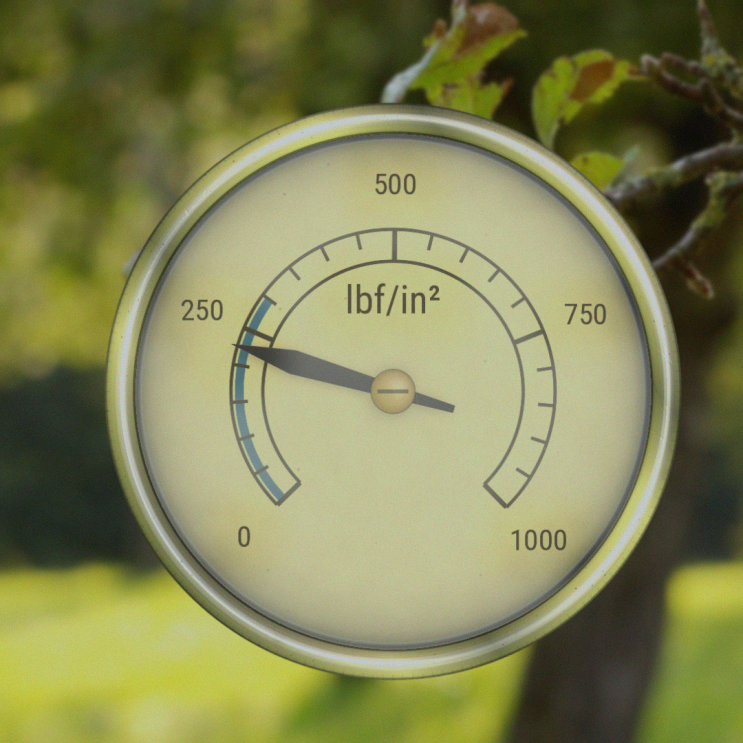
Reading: 225,psi
